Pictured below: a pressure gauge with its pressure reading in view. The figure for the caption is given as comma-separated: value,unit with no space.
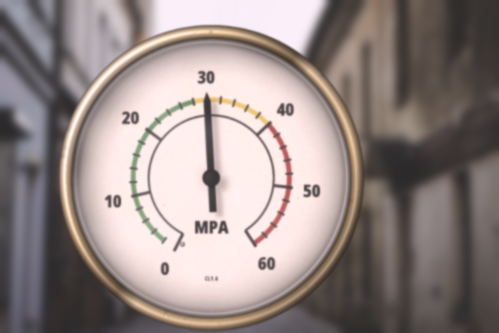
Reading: 30,MPa
